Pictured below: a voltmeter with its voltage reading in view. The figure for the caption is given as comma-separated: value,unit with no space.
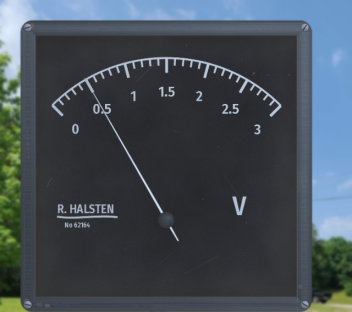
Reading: 0.5,V
